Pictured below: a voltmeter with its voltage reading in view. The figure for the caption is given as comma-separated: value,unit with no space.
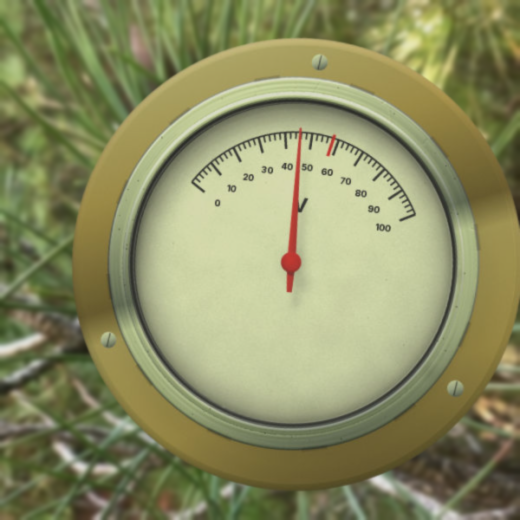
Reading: 46,V
